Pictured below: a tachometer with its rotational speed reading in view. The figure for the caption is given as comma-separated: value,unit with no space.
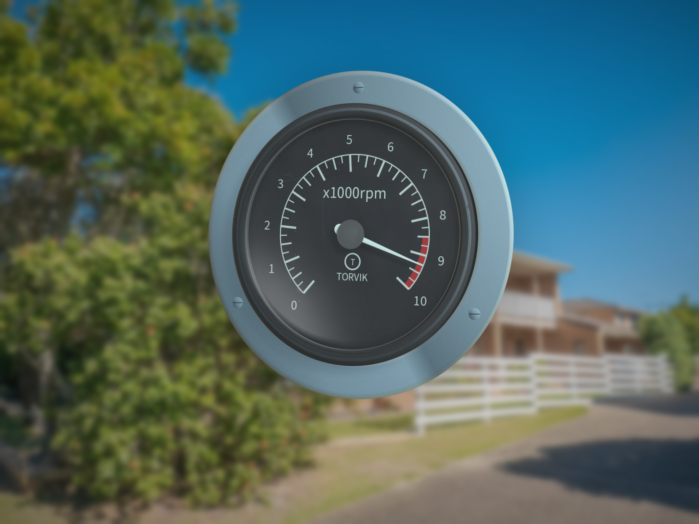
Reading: 9250,rpm
